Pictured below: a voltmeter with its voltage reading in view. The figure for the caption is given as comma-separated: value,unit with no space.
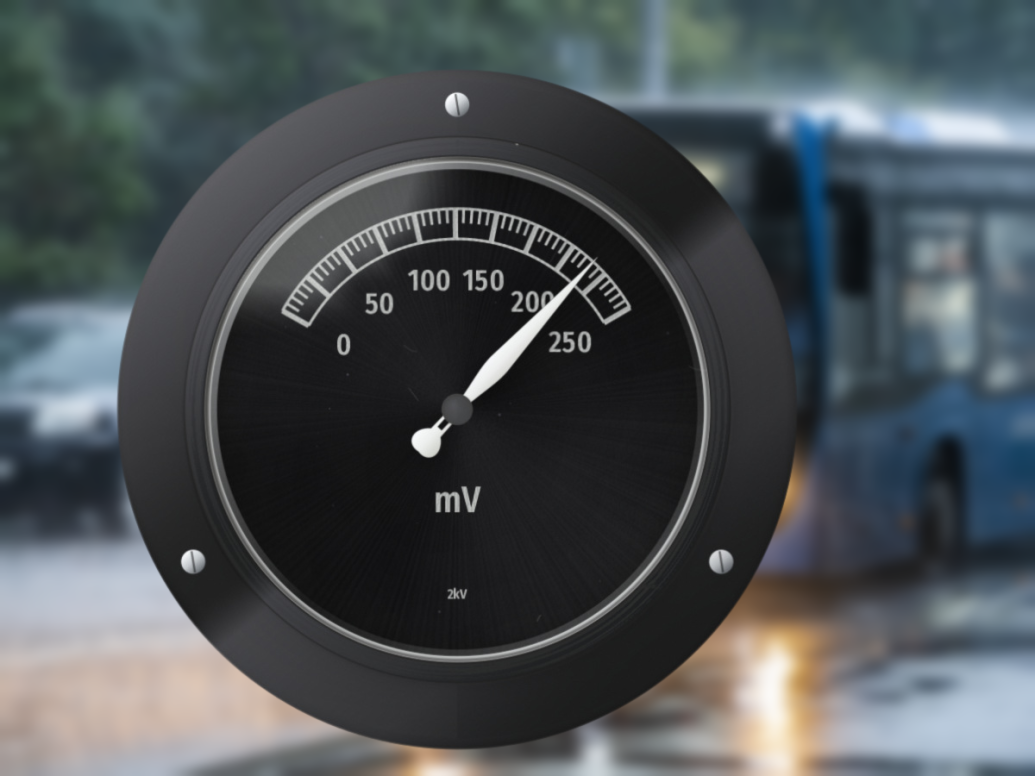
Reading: 215,mV
